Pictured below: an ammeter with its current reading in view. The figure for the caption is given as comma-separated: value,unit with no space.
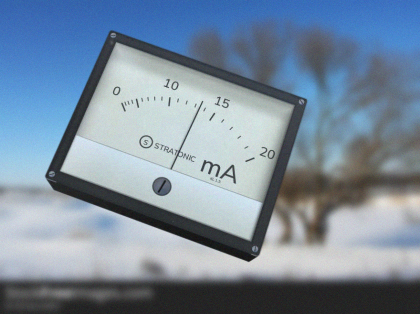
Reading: 13.5,mA
